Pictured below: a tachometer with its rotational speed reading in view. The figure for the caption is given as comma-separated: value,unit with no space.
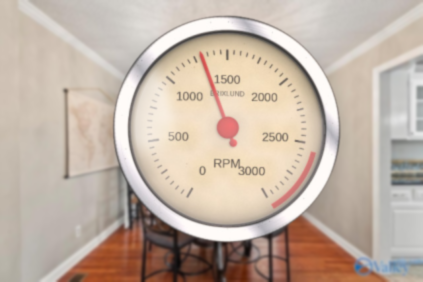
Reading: 1300,rpm
